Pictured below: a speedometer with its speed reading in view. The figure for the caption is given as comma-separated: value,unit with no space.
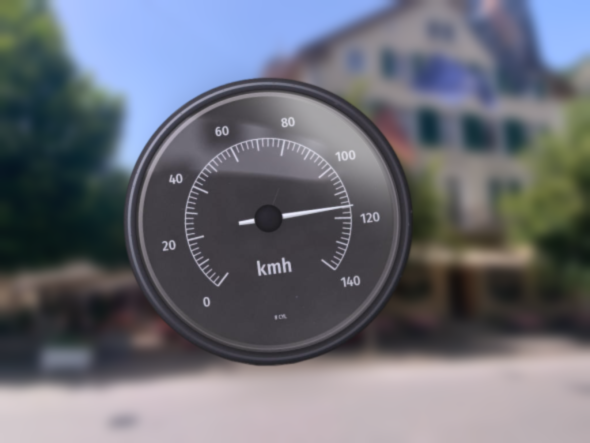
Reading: 116,km/h
